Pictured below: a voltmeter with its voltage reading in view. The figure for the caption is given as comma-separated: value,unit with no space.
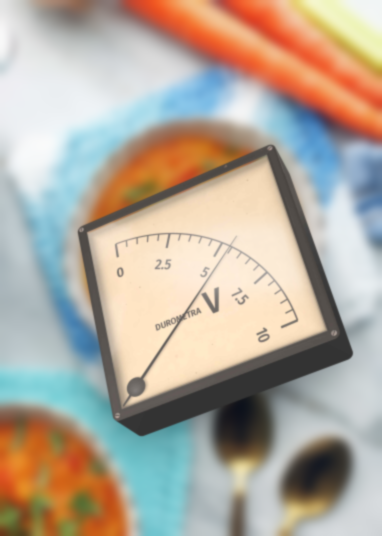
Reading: 5.5,V
